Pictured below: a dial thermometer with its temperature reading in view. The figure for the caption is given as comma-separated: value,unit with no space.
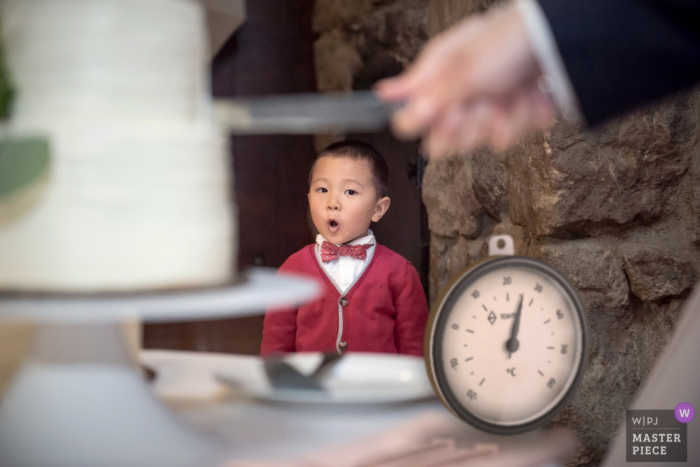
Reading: 25,°C
